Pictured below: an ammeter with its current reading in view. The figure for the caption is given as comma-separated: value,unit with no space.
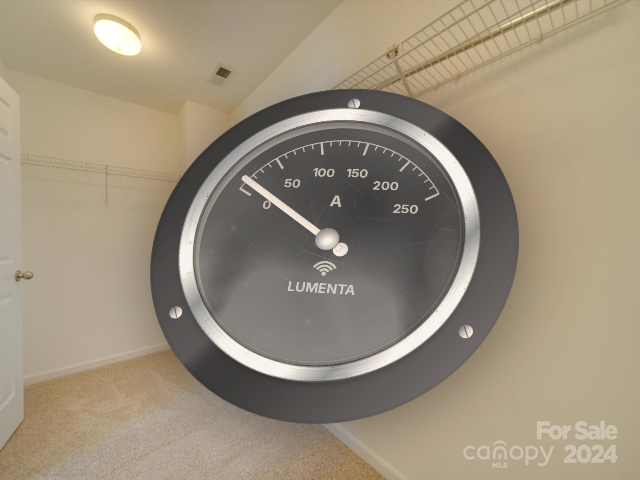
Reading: 10,A
